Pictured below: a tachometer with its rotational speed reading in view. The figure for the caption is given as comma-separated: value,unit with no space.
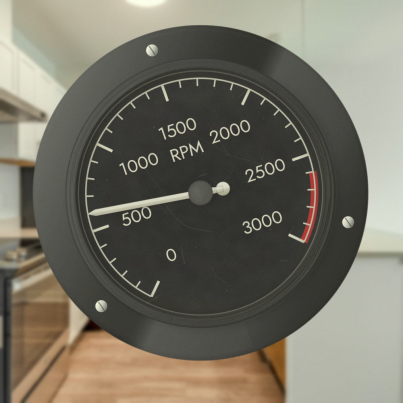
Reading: 600,rpm
